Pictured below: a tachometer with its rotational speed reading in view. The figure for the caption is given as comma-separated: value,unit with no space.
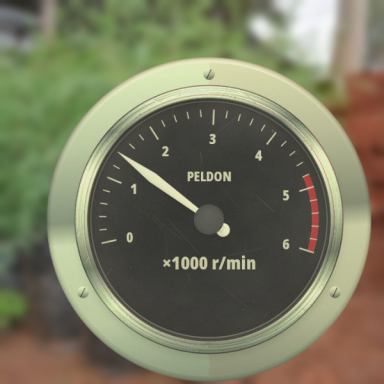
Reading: 1400,rpm
